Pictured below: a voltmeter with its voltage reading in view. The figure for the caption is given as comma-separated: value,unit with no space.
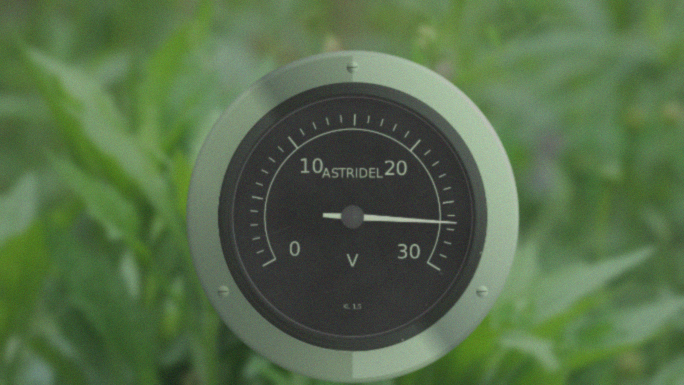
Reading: 26.5,V
